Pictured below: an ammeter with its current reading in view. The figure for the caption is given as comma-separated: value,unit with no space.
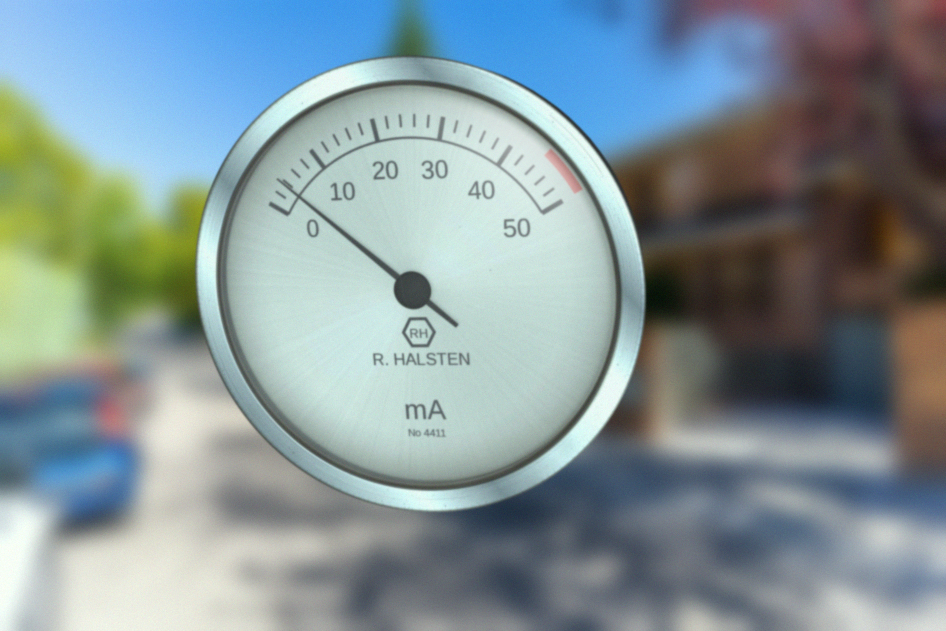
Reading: 4,mA
